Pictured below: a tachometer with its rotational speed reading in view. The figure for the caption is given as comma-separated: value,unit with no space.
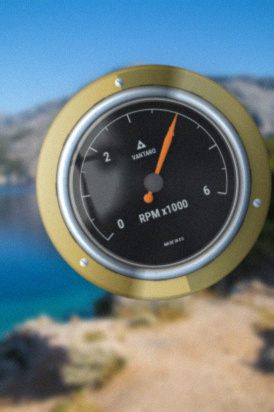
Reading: 4000,rpm
